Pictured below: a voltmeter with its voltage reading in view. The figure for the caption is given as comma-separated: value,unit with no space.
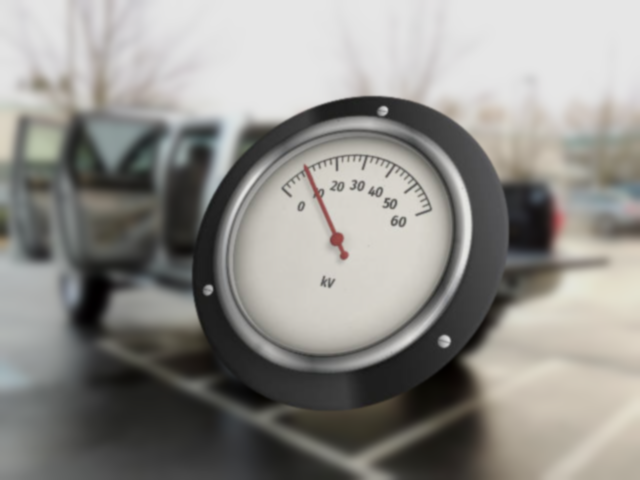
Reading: 10,kV
